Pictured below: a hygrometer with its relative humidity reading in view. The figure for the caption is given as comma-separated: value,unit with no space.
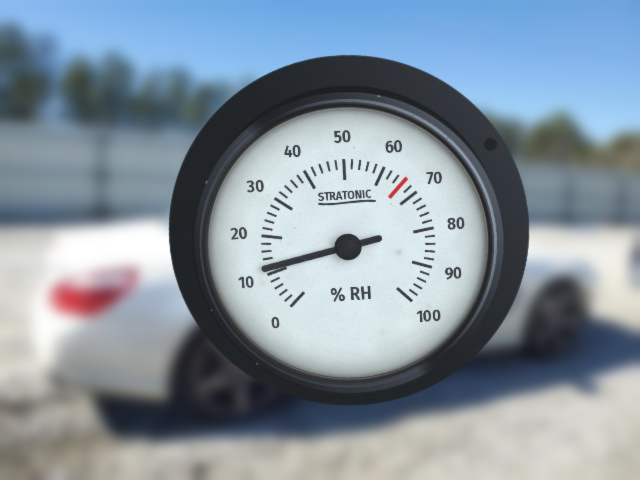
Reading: 12,%
